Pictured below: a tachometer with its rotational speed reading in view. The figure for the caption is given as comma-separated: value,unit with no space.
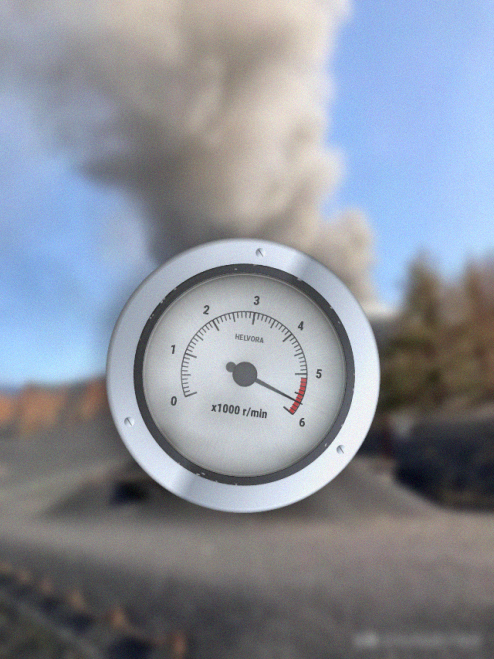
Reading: 5700,rpm
